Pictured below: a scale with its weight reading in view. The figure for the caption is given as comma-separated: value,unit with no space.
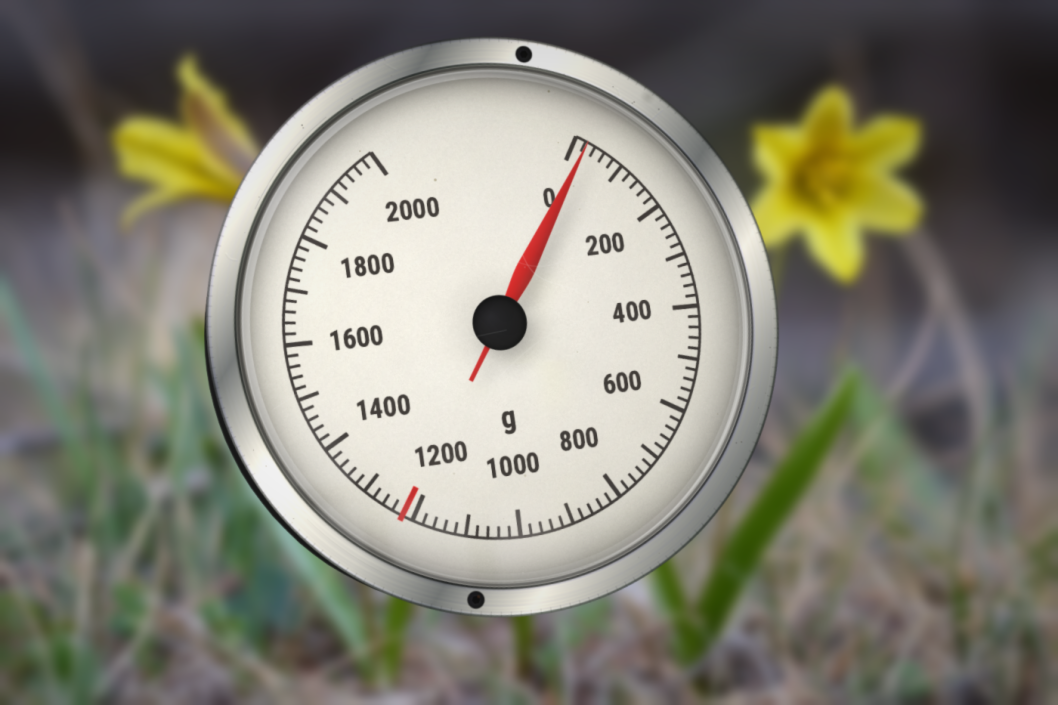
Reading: 20,g
